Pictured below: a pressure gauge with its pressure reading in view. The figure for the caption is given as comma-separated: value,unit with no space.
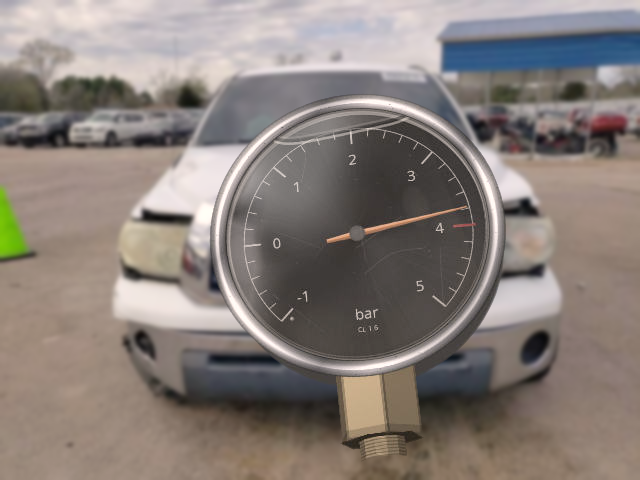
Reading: 3.8,bar
